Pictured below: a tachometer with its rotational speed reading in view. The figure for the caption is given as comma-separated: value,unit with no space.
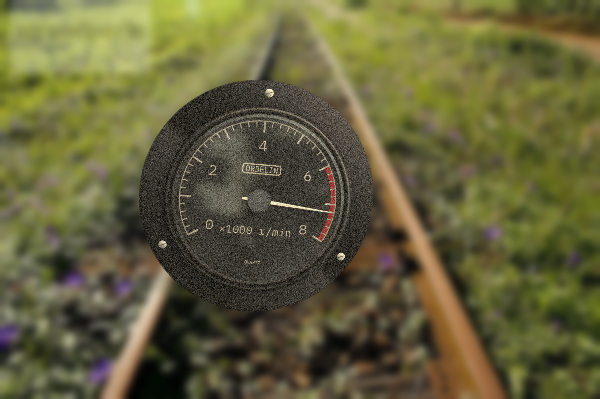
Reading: 7200,rpm
